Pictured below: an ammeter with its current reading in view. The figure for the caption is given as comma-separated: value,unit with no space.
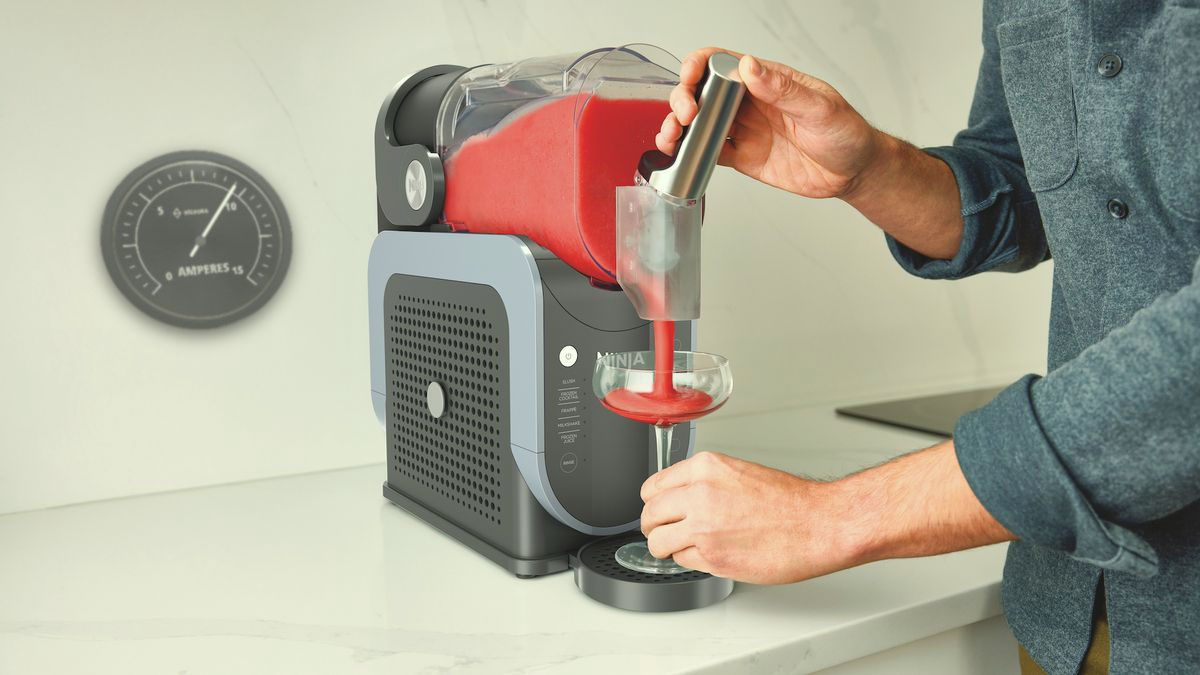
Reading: 9.5,A
